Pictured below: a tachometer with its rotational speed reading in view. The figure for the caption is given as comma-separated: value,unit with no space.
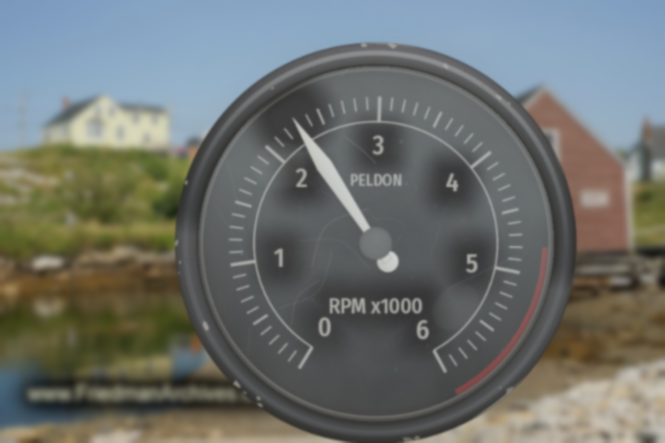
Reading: 2300,rpm
